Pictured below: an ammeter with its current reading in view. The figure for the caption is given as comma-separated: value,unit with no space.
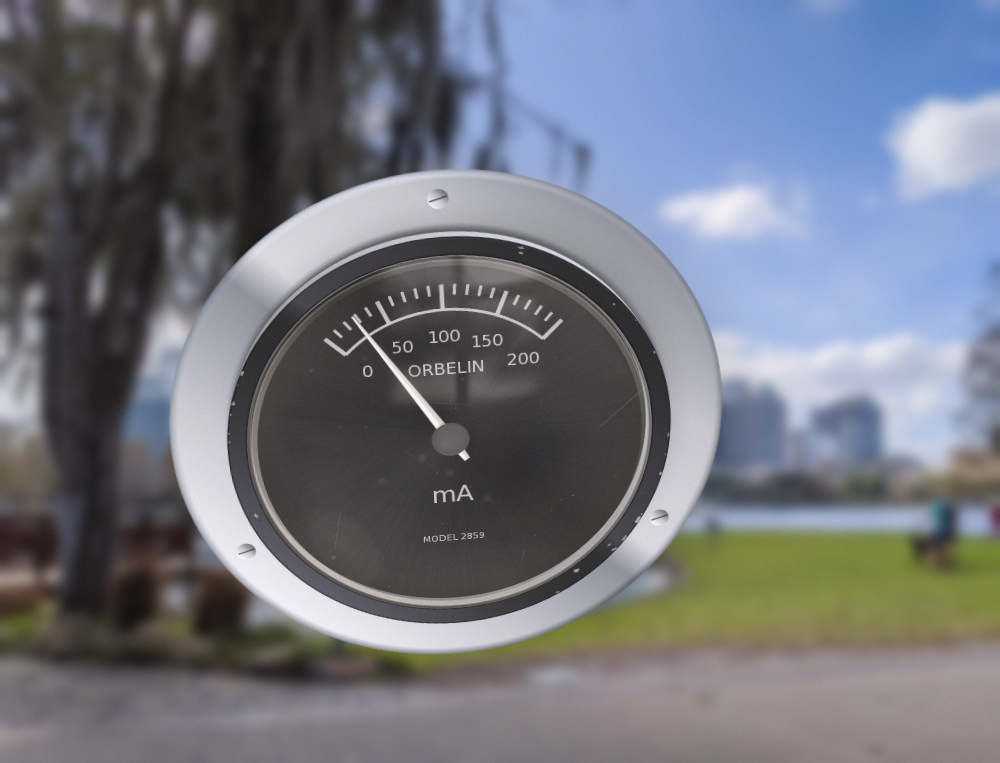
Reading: 30,mA
